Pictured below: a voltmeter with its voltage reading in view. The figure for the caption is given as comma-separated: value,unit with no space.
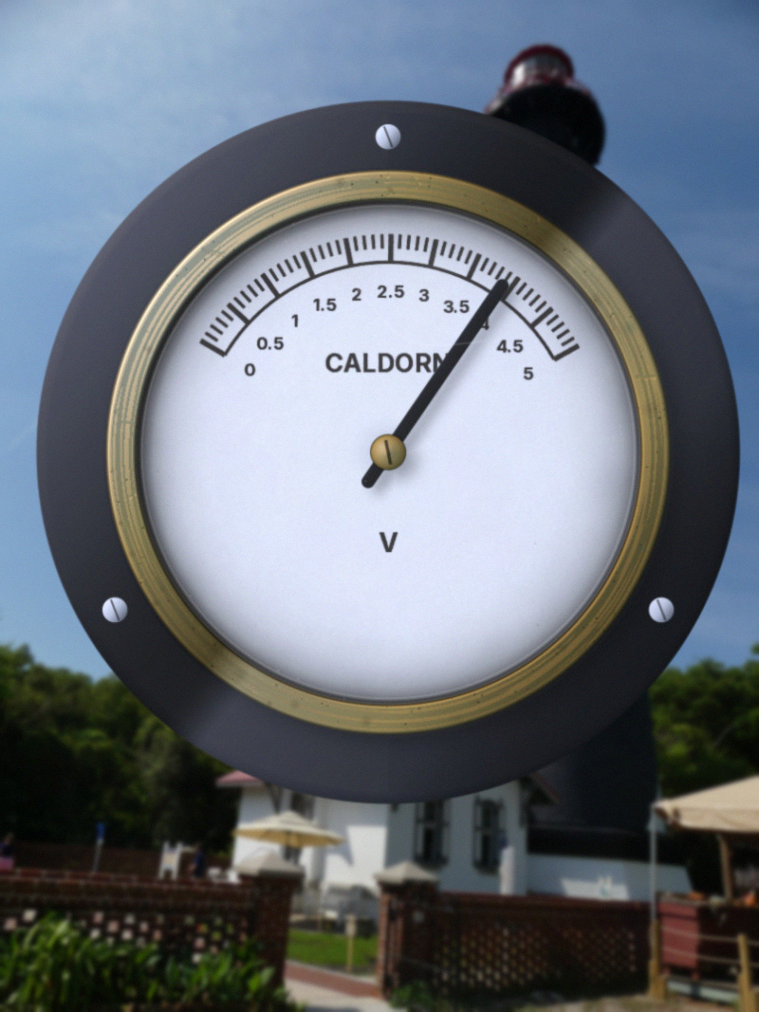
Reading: 3.9,V
